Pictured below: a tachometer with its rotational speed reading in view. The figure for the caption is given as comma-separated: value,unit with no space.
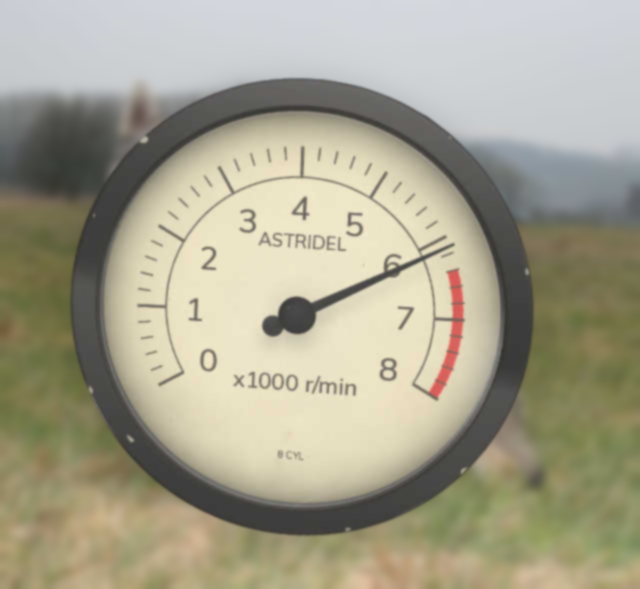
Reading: 6100,rpm
